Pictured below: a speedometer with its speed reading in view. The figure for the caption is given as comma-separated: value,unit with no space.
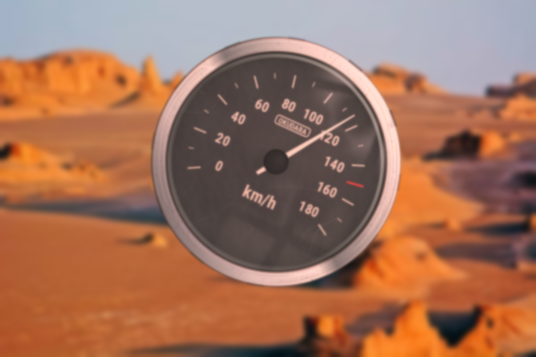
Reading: 115,km/h
